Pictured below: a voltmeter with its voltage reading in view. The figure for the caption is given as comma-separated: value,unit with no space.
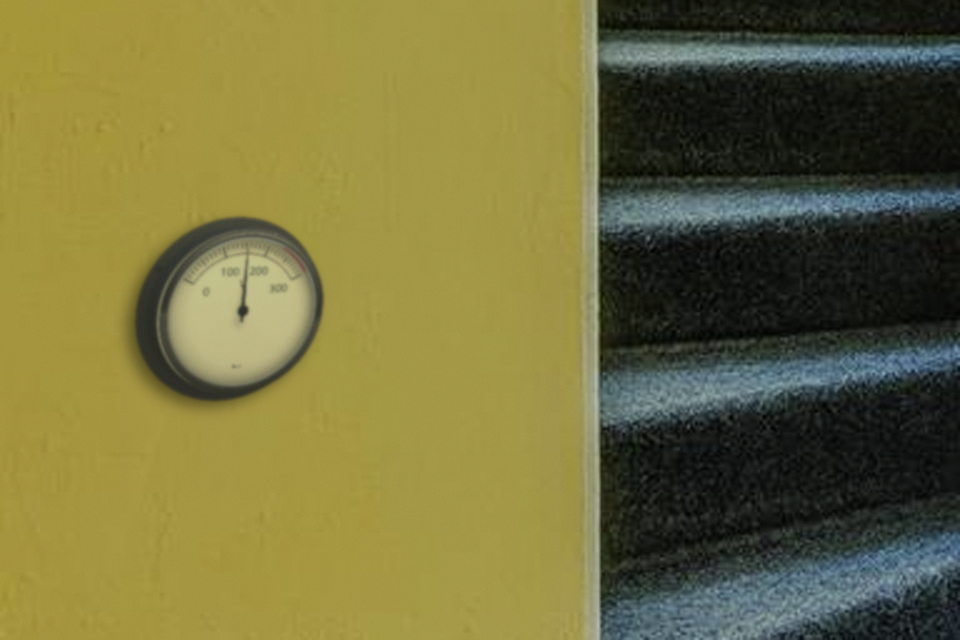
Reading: 150,V
